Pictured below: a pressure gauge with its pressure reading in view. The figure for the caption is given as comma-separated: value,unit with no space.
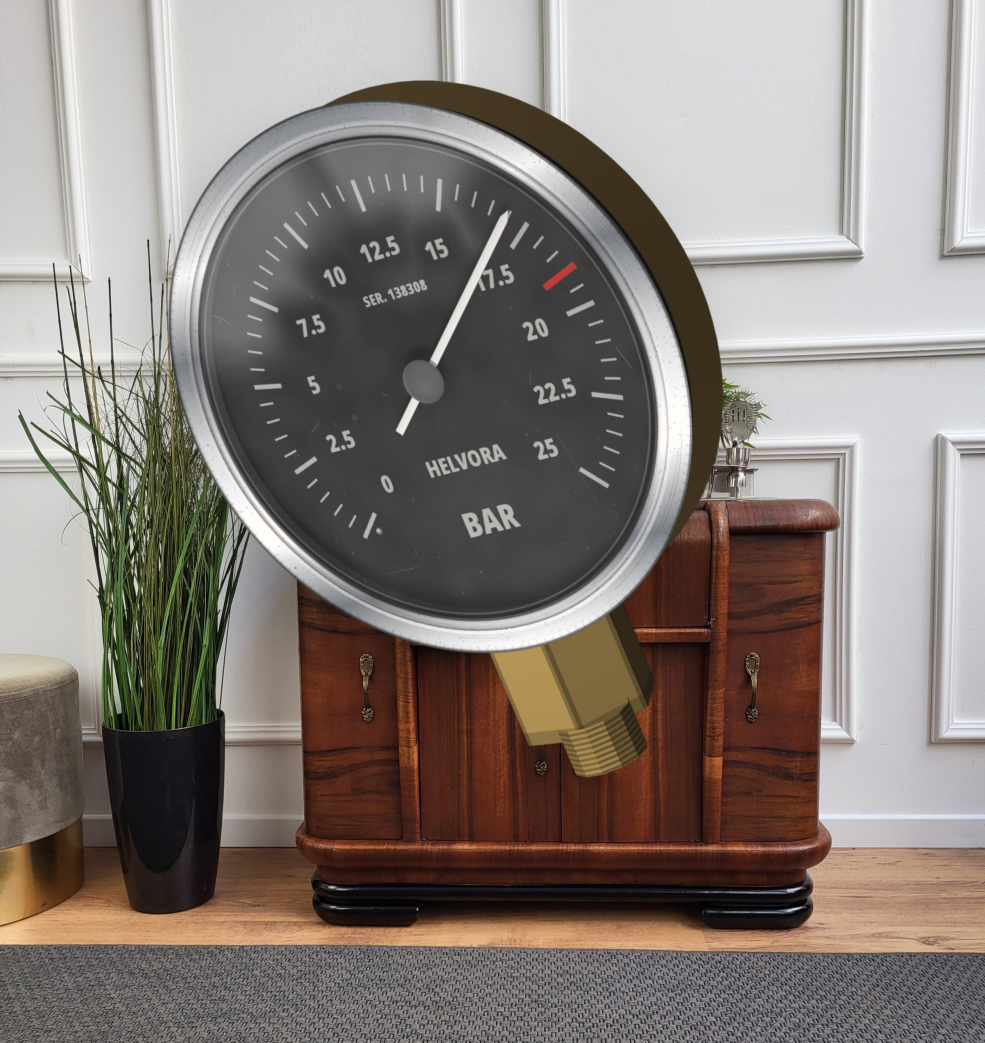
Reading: 17,bar
